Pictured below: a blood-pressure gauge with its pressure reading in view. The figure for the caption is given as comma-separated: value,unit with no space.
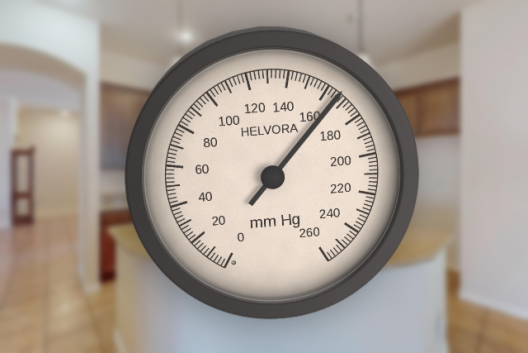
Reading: 166,mmHg
